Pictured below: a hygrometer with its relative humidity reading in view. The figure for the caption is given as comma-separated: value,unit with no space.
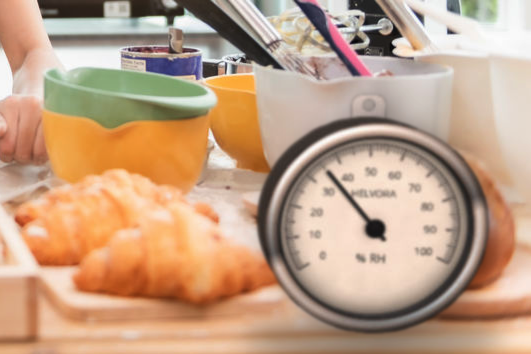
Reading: 35,%
